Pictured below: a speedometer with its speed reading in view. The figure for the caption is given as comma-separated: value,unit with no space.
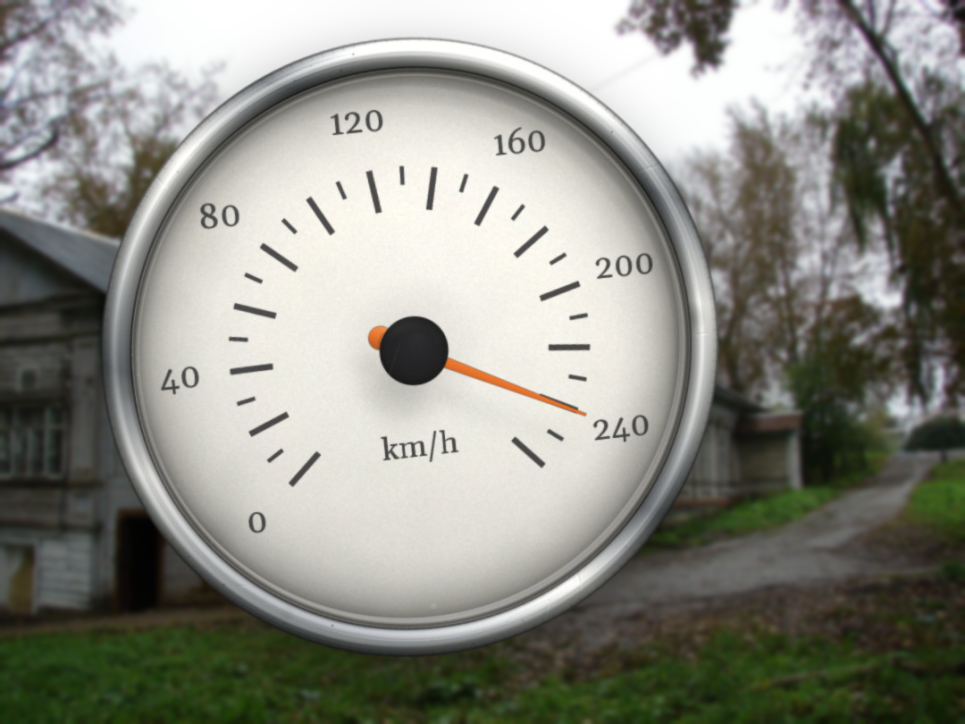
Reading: 240,km/h
